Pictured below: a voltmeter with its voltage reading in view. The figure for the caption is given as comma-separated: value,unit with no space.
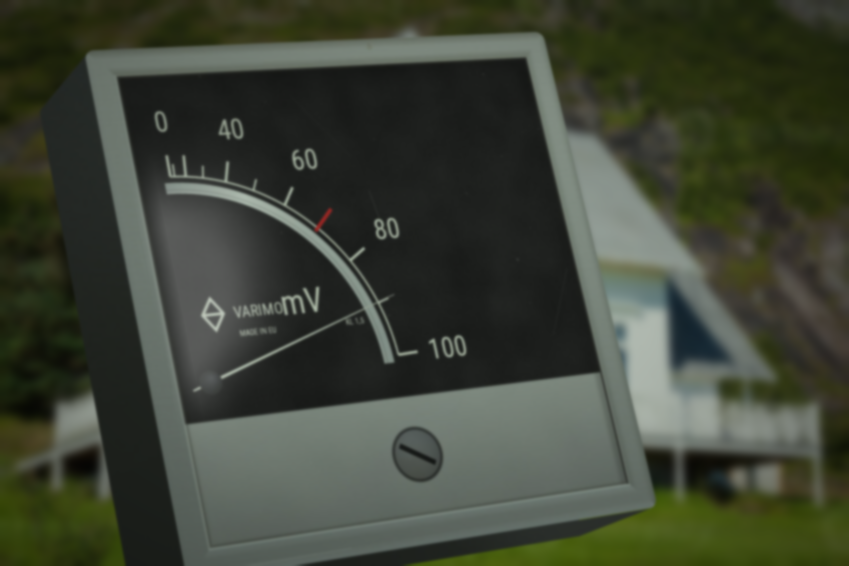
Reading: 90,mV
